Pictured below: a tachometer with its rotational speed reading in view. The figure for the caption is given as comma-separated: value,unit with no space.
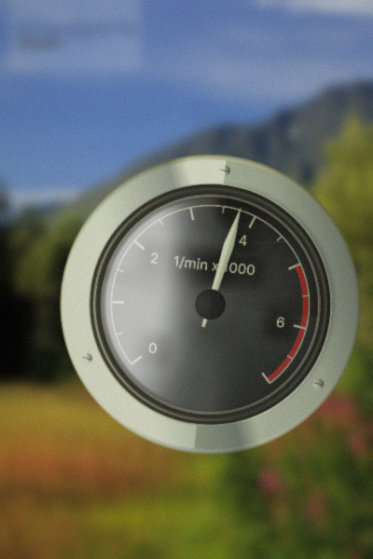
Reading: 3750,rpm
